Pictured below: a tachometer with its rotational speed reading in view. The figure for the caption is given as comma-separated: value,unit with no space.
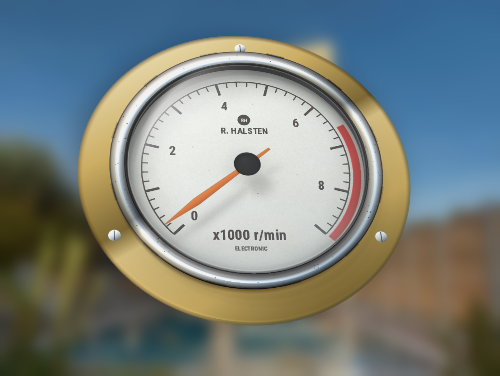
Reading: 200,rpm
